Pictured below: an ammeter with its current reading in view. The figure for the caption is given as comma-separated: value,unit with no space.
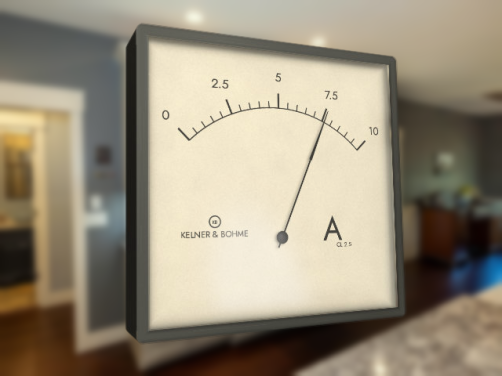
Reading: 7.5,A
